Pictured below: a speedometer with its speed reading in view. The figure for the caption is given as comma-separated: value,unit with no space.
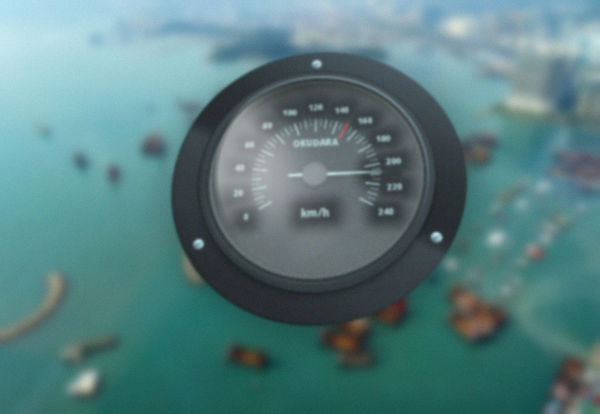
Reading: 210,km/h
